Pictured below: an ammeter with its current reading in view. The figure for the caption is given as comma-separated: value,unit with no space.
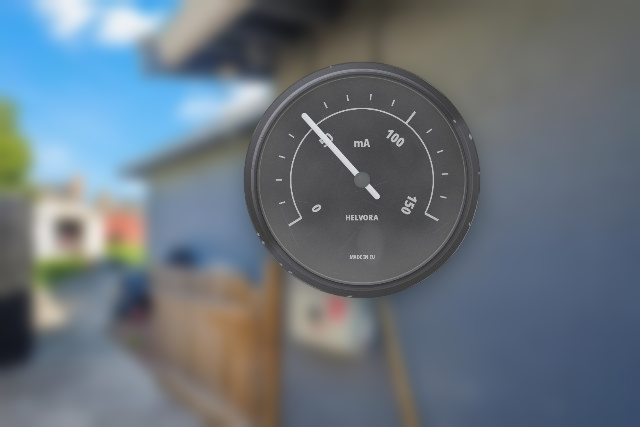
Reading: 50,mA
